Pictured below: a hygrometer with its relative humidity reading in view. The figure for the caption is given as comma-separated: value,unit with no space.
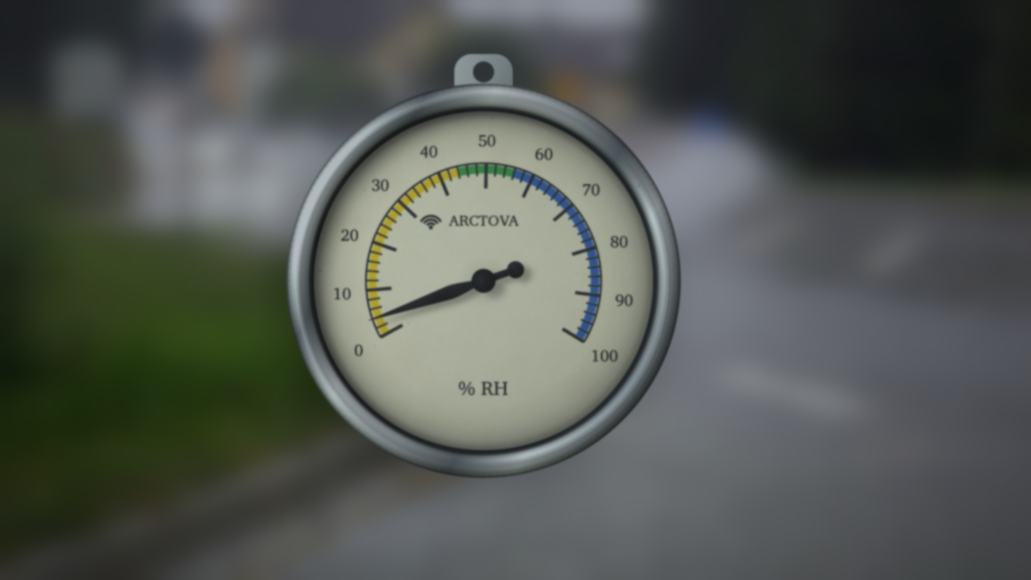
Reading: 4,%
